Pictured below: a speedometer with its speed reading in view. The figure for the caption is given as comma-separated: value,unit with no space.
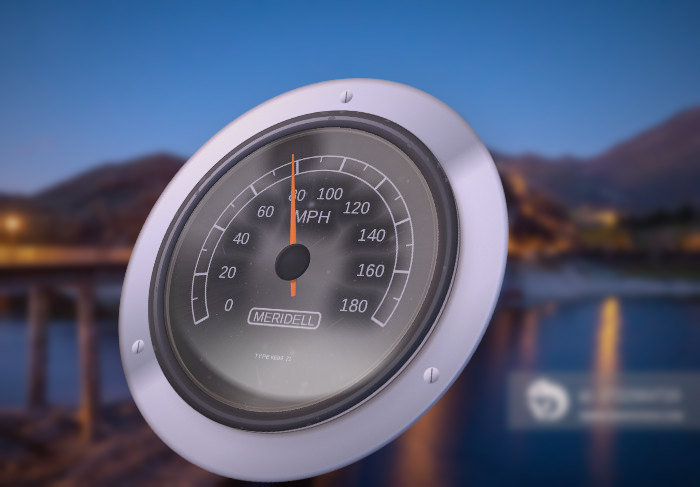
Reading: 80,mph
